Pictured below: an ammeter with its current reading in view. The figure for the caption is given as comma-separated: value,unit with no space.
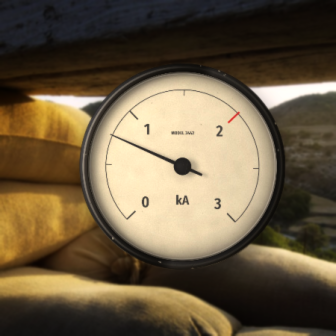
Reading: 0.75,kA
